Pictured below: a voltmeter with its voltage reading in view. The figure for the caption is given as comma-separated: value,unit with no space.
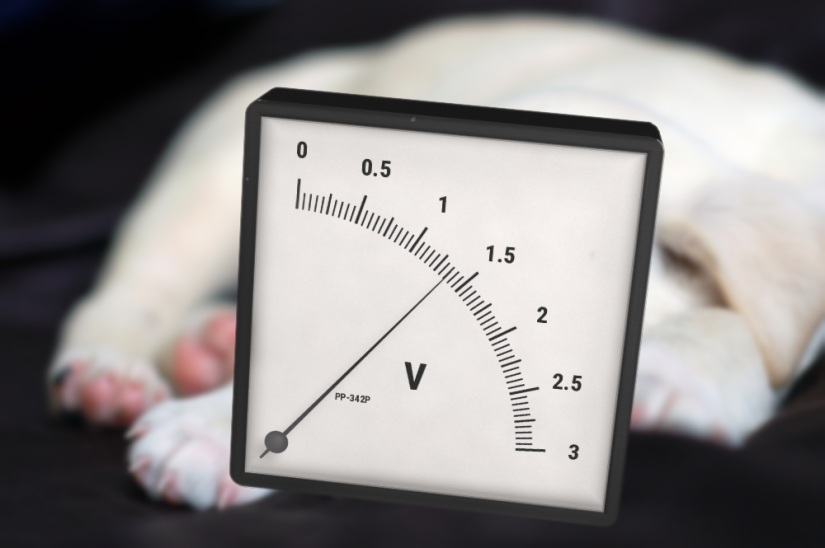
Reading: 1.35,V
